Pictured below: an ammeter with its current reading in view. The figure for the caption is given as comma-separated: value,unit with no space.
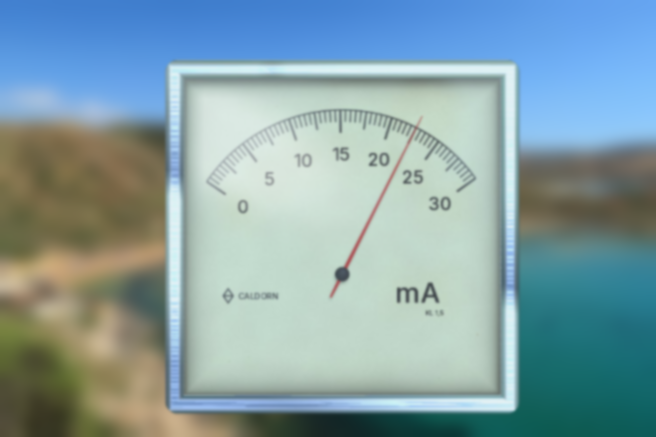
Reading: 22.5,mA
